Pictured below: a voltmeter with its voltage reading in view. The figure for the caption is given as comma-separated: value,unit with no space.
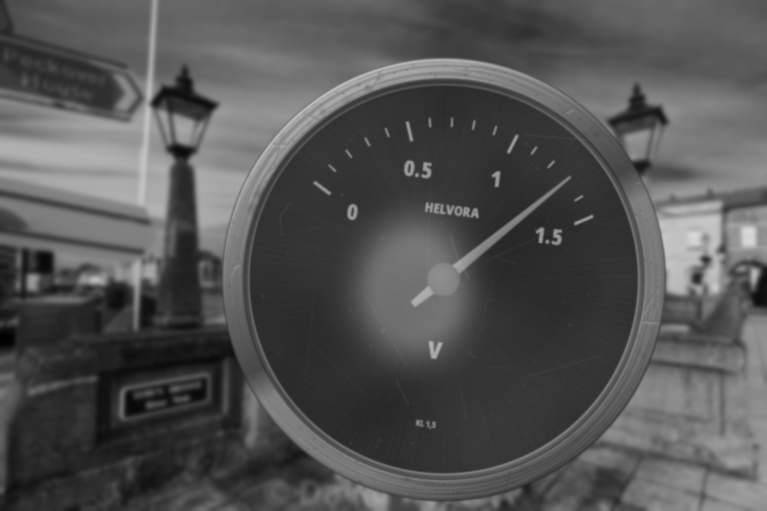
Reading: 1.3,V
